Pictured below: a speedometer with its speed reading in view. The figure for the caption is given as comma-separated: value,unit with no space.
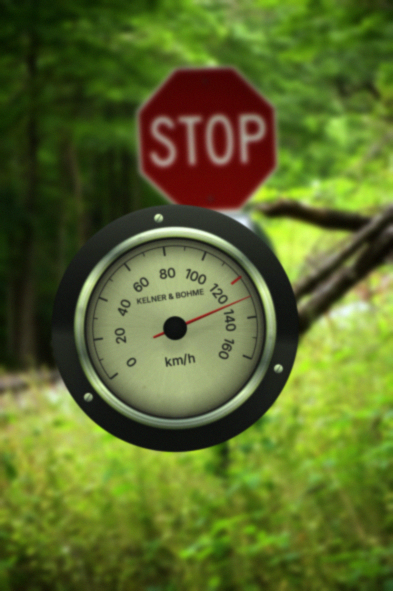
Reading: 130,km/h
